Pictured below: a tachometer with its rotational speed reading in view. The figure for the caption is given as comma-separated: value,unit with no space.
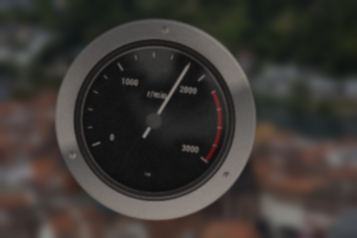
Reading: 1800,rpm
